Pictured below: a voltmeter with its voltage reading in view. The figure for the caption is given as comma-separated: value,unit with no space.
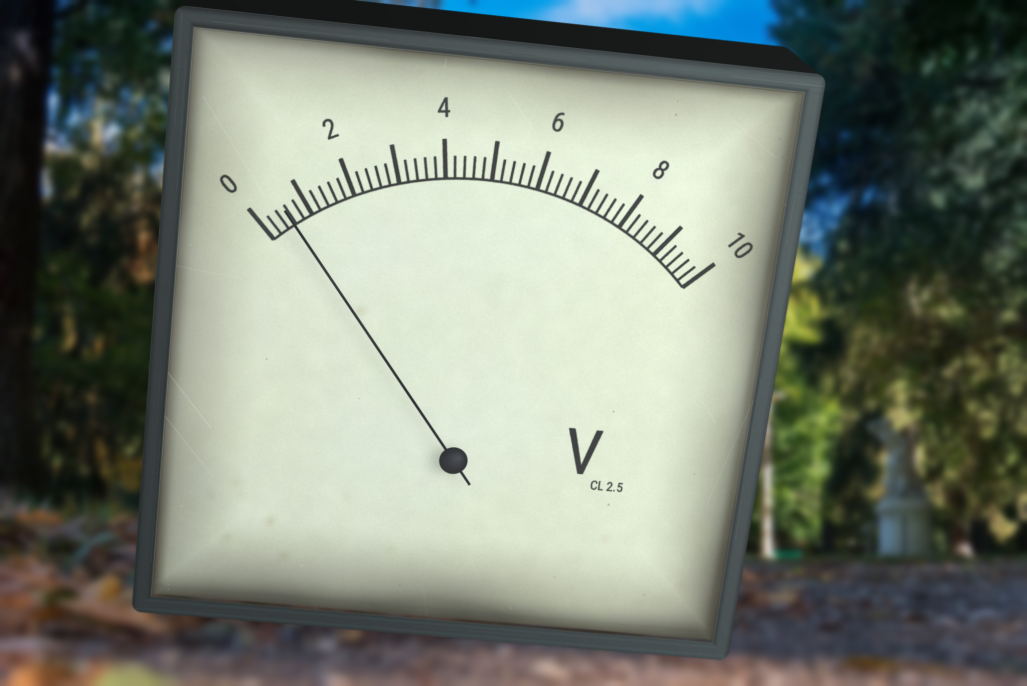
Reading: 0.6,V
